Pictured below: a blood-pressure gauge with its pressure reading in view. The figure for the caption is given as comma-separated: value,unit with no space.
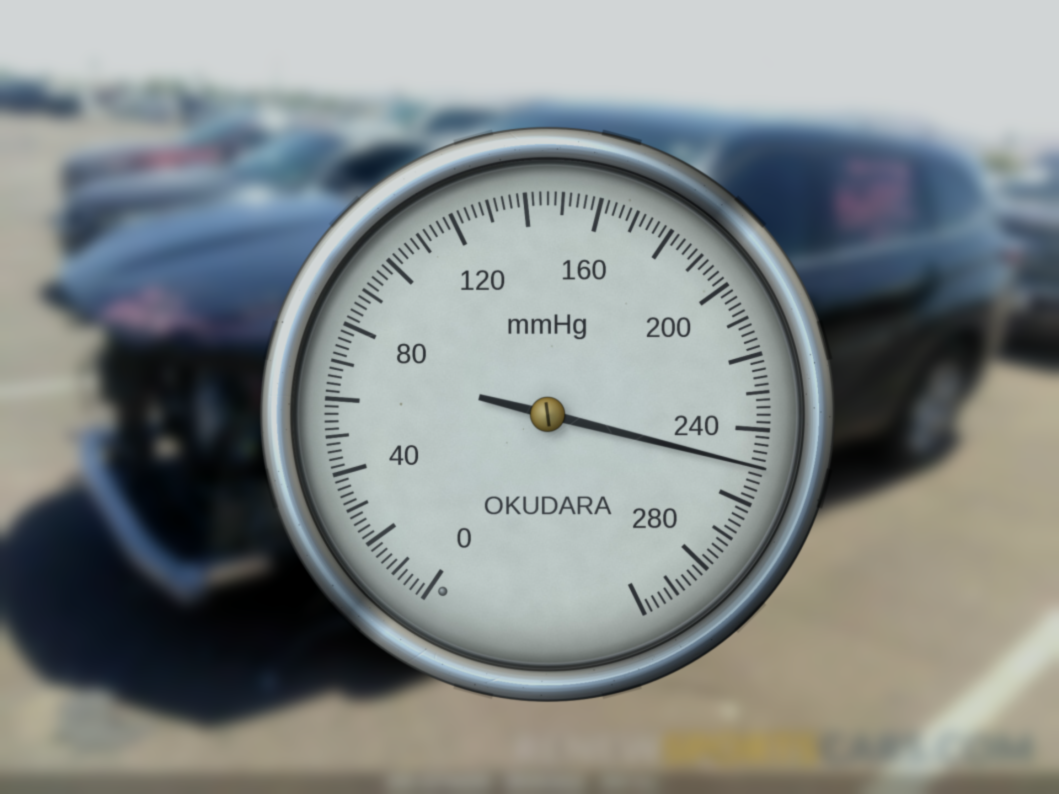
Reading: 250,mmHg
